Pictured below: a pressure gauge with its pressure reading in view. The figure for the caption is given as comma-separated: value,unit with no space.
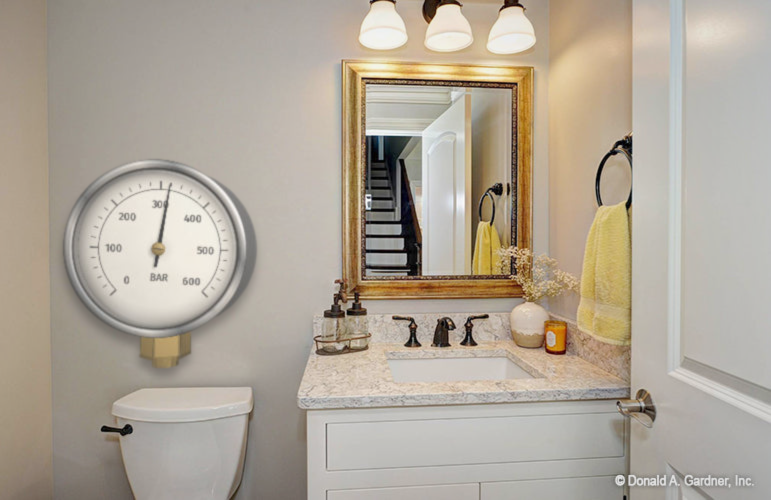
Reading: 320,bar
